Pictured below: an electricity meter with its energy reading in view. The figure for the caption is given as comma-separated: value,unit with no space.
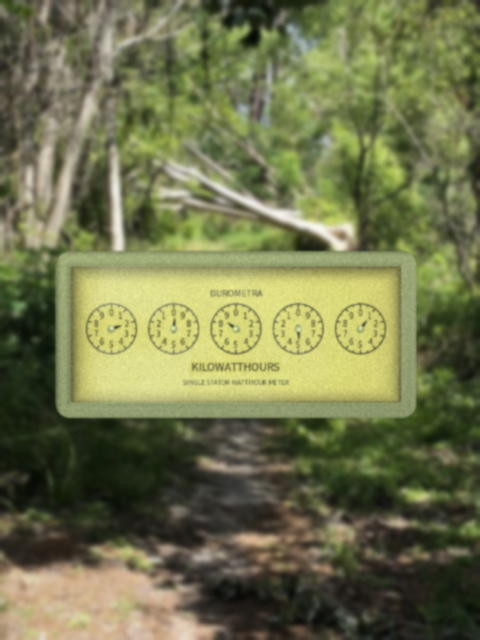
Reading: 19851,kWh
